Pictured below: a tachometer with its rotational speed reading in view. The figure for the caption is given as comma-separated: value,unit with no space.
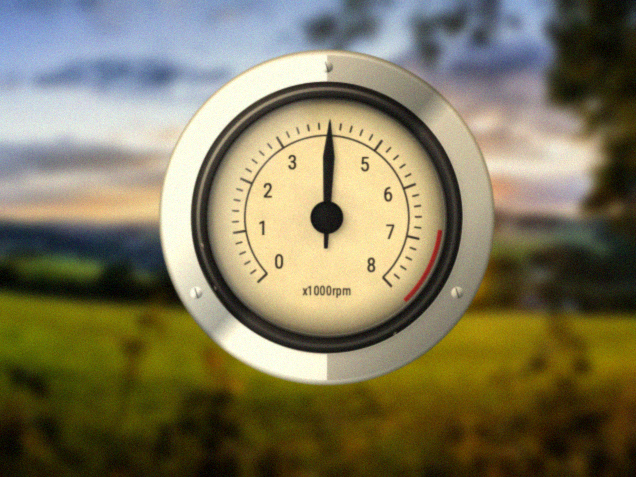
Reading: 4000,rpm
